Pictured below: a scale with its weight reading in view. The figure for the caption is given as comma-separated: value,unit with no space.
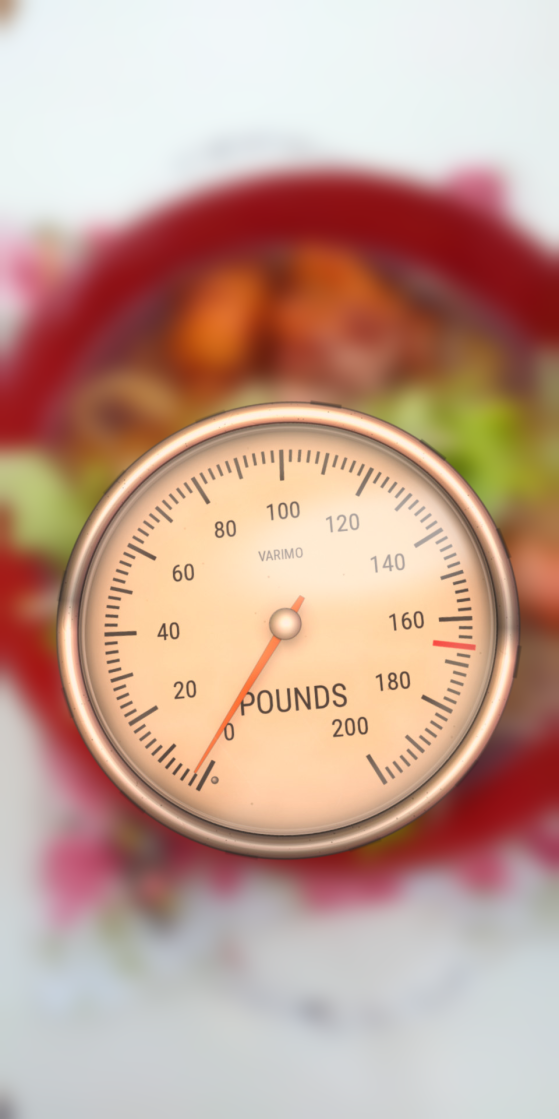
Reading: 2,lb
